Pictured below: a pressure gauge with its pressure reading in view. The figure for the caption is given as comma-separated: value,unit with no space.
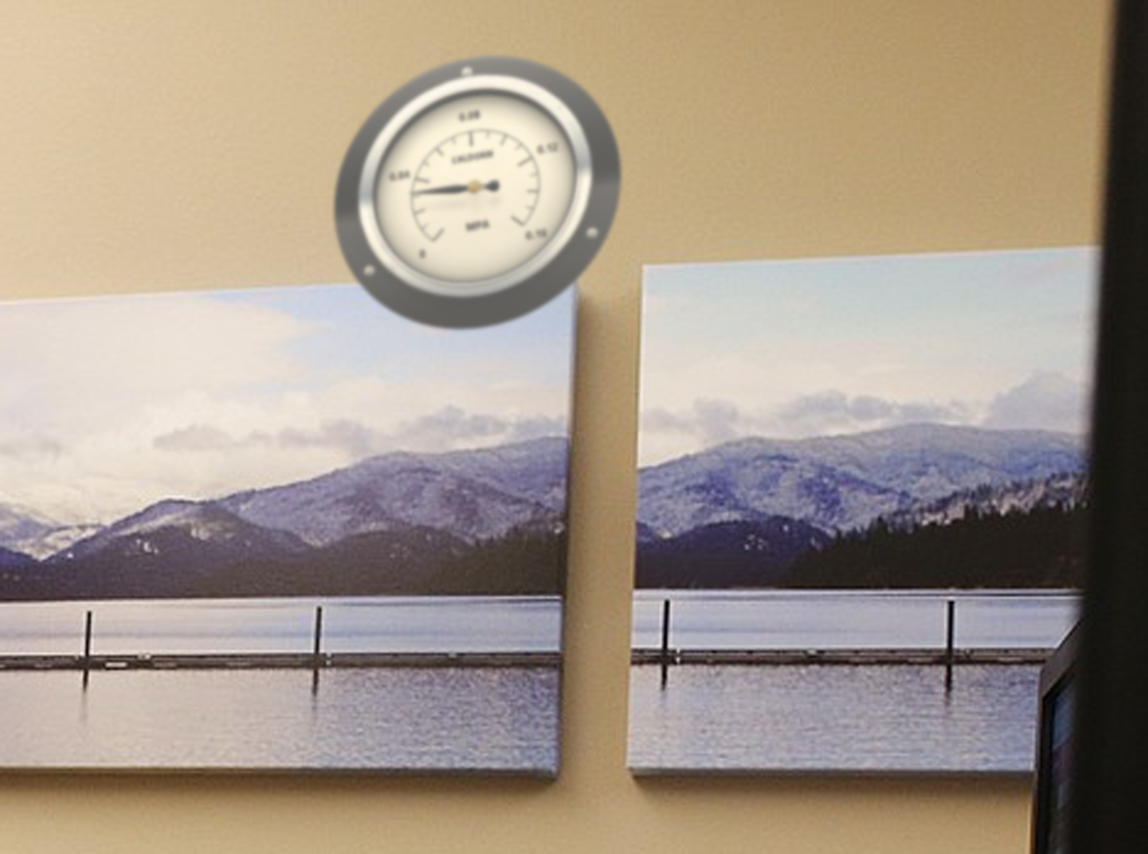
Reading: 0.03,MPa
